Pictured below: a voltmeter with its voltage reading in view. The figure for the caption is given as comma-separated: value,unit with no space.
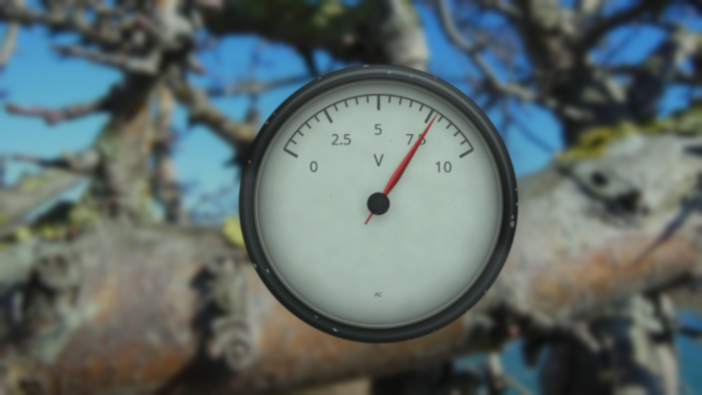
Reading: 7.75,V
